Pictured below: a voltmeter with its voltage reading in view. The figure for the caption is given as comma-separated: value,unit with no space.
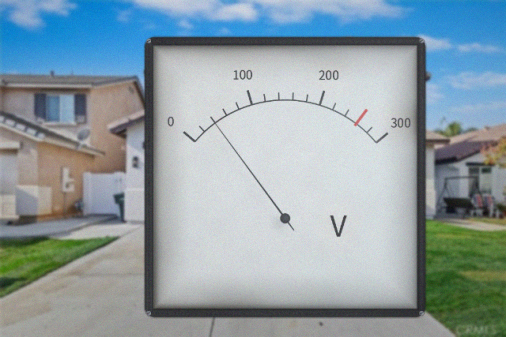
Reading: 40,V
